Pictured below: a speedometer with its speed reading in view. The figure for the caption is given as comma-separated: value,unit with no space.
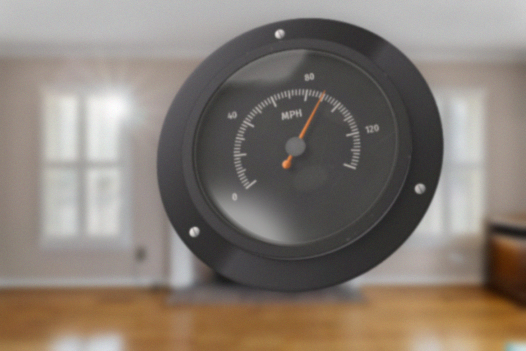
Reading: 90,mph
